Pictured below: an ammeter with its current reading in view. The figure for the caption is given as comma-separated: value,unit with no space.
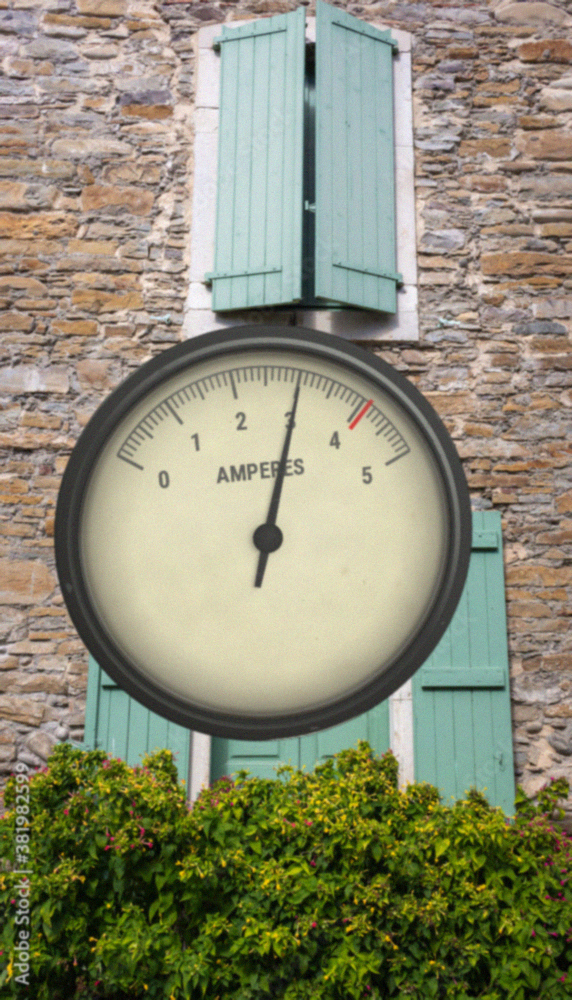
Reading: 3,A
